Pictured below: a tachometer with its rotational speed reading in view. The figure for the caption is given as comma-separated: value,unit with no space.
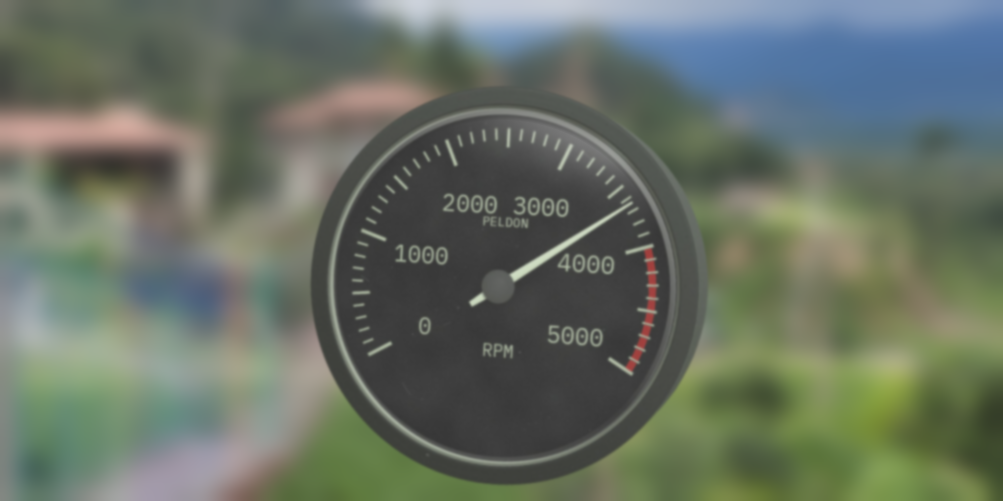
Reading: 3650,rpm
